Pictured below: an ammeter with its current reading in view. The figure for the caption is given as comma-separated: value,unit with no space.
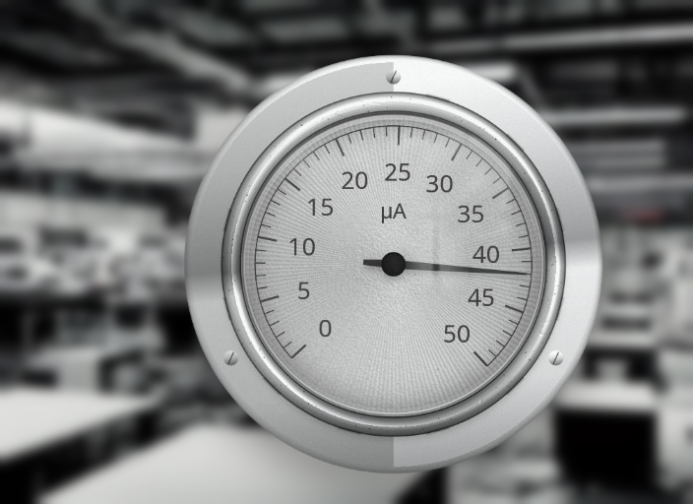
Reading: 42,µA
